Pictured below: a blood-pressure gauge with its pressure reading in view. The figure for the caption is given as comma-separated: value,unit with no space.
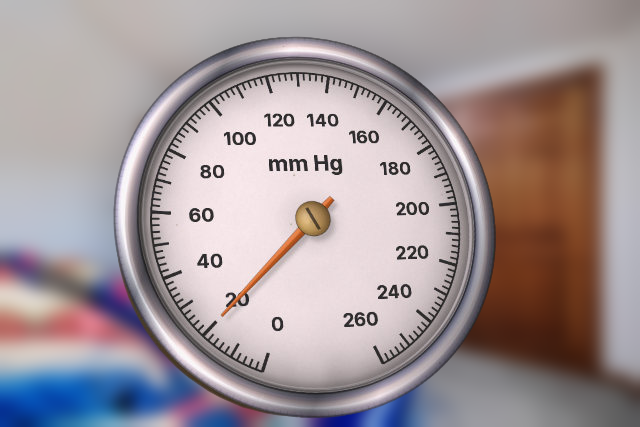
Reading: 20,mmHg
